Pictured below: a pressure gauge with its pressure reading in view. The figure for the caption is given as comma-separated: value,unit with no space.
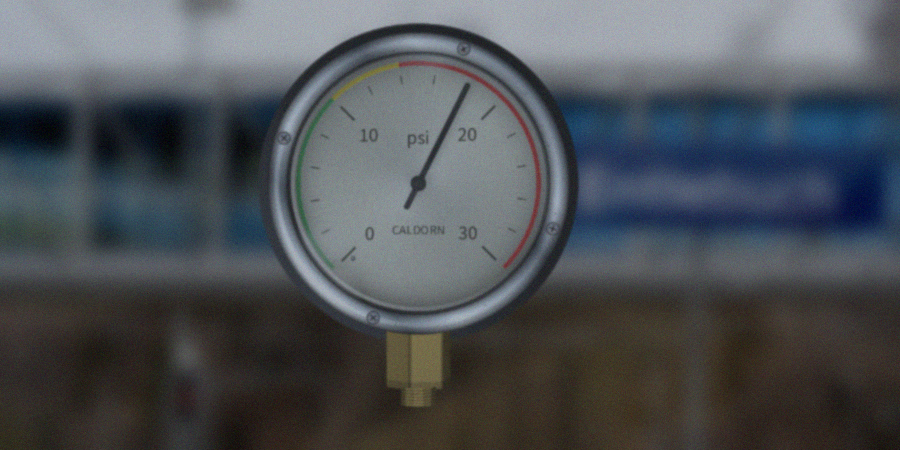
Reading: 18,psi
